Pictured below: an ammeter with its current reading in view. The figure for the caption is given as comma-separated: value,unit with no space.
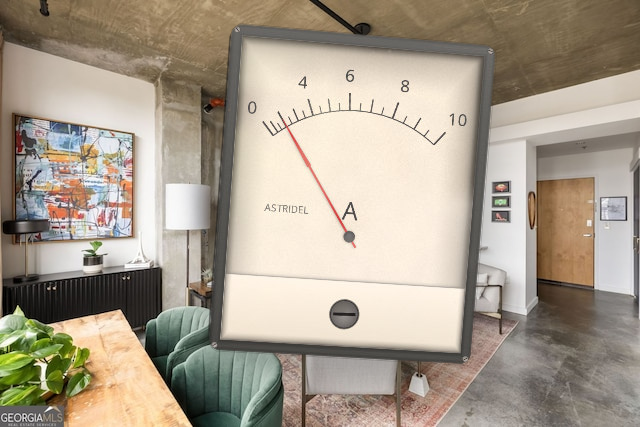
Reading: 2,A
